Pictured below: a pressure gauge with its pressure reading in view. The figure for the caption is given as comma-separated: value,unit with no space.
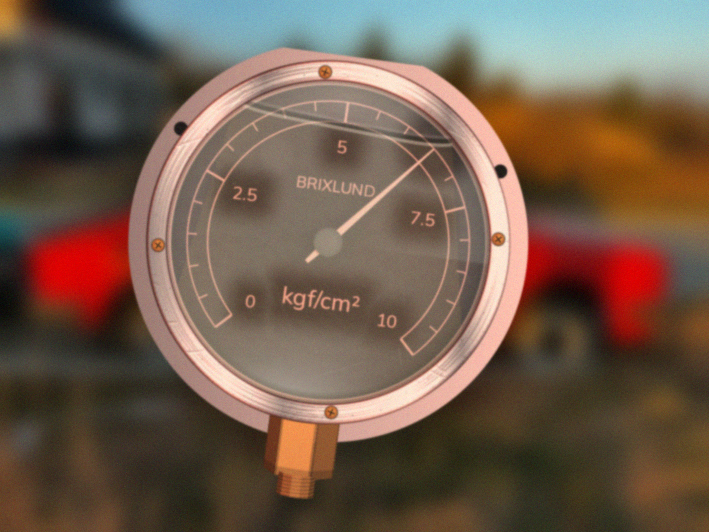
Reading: 6.5,kg/cm²
